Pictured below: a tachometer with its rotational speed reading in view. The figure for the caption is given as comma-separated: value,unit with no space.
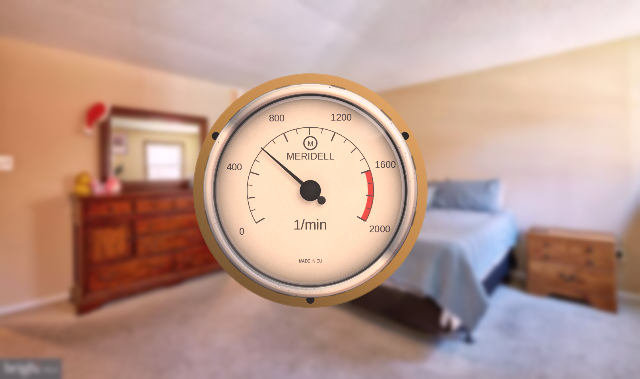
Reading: 600,rpm
